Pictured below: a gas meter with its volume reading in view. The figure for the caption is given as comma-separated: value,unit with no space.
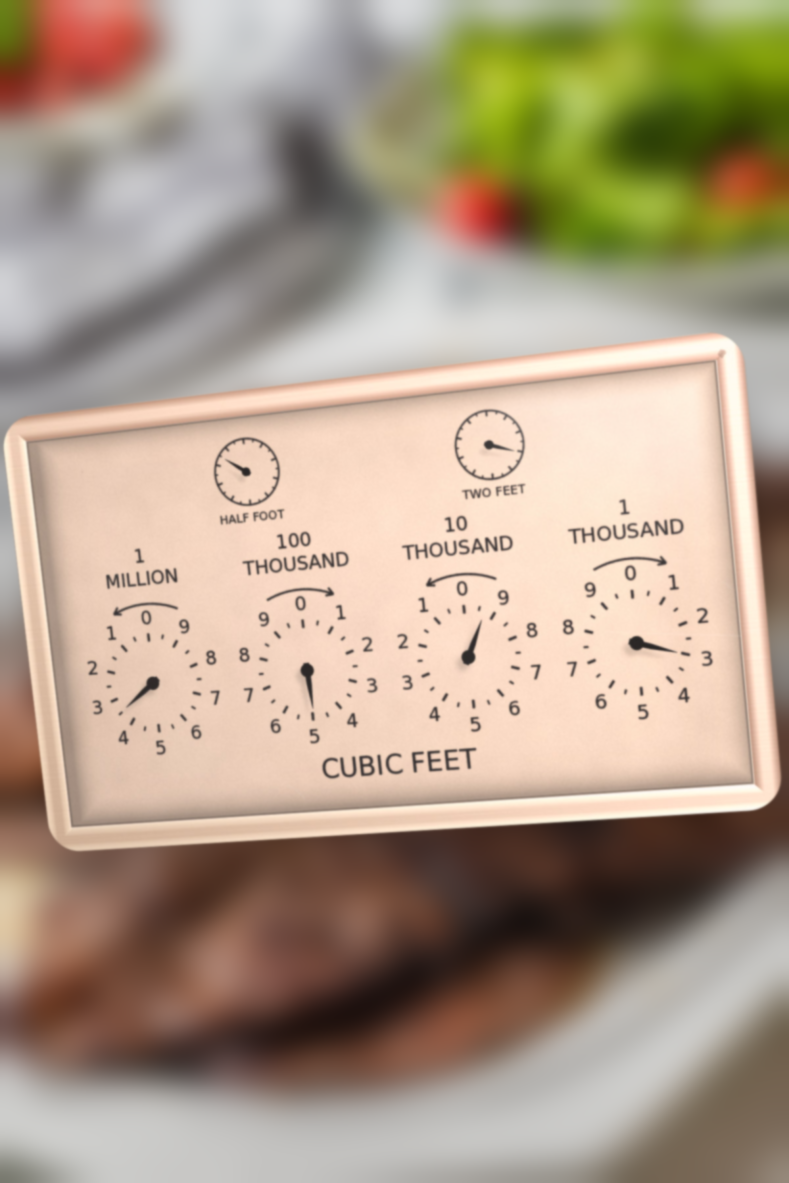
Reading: 349300,ft³
